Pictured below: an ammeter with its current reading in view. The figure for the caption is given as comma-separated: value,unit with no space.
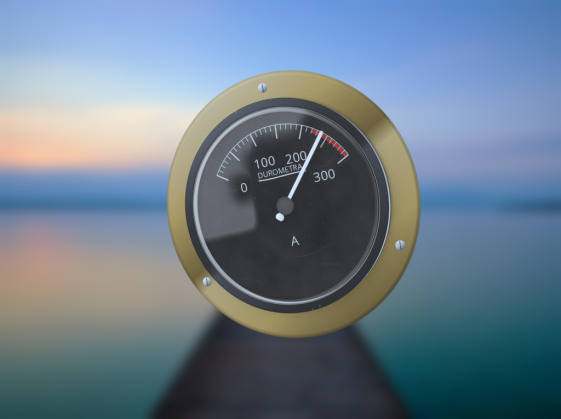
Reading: 240,A
